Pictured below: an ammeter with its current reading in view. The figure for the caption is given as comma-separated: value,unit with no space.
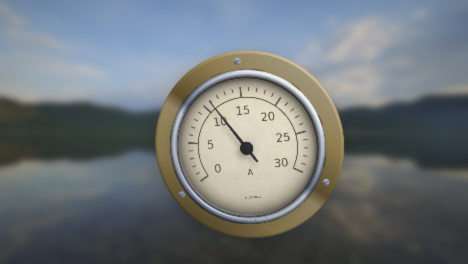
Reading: 11,A
